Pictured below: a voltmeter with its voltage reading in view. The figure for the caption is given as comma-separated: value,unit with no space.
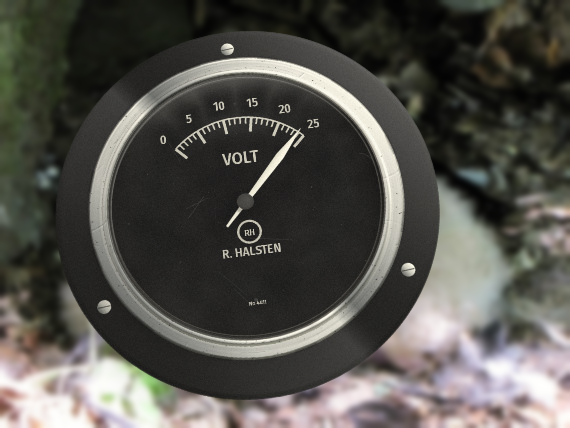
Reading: 24,V
